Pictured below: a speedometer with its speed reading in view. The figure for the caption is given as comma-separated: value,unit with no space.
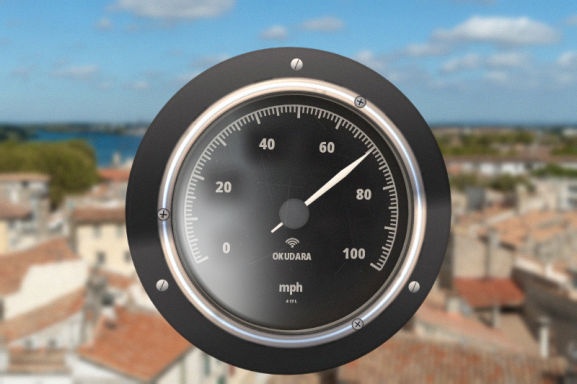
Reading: 70,mph
